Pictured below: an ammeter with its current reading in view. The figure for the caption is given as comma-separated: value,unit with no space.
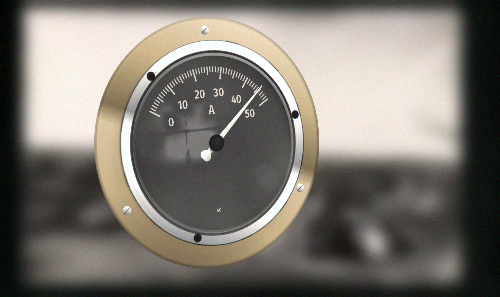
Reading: 45,A
